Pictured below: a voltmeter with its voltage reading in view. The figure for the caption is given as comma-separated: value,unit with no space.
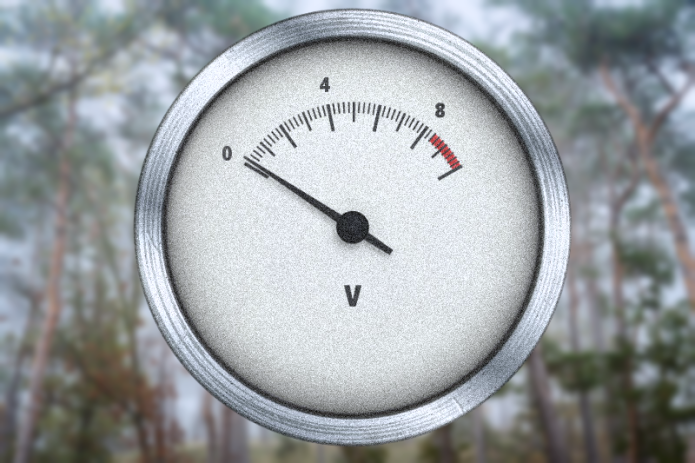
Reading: 0.2,V
